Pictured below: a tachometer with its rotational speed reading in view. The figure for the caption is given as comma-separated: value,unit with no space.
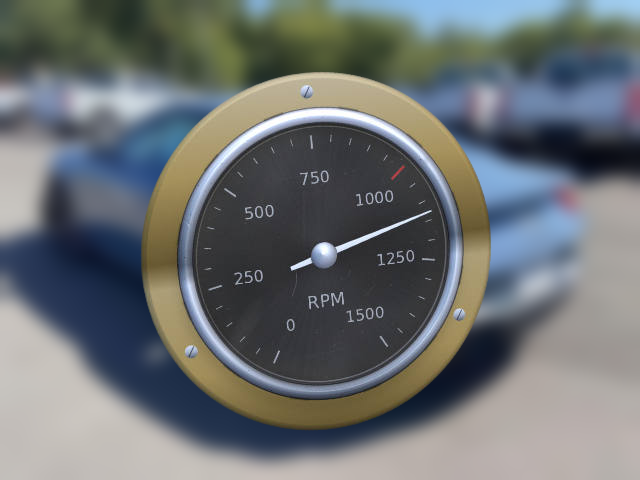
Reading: 1125,rpm
